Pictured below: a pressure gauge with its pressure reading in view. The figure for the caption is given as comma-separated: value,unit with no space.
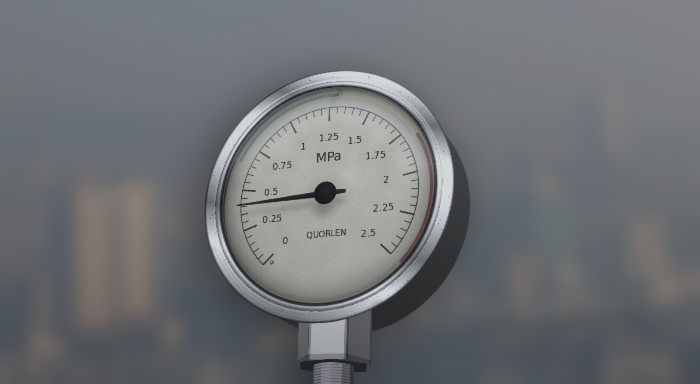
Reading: 0.4,MPa
